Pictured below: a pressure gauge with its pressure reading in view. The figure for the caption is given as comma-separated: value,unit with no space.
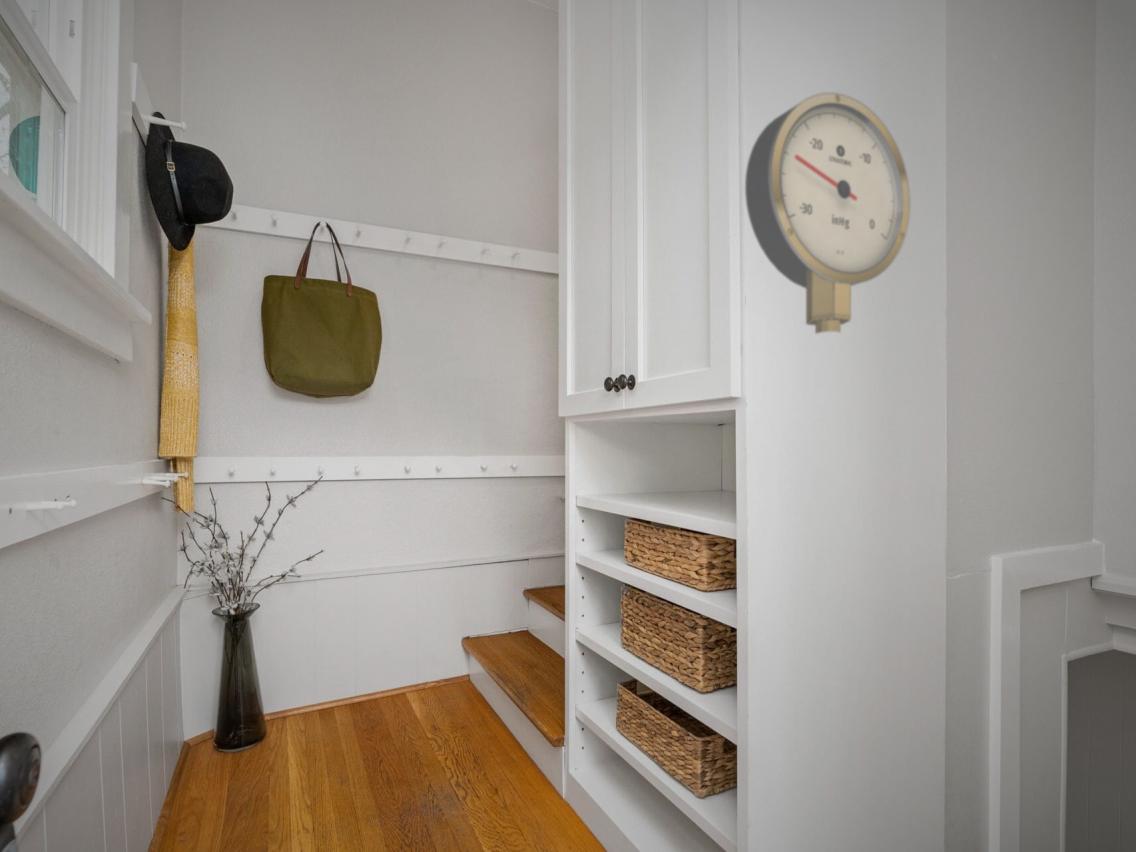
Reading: -24,inHg
